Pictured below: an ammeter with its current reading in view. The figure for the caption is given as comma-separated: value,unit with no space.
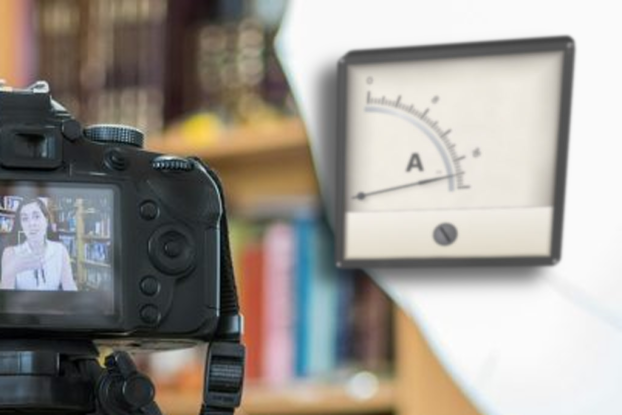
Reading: 18,A
